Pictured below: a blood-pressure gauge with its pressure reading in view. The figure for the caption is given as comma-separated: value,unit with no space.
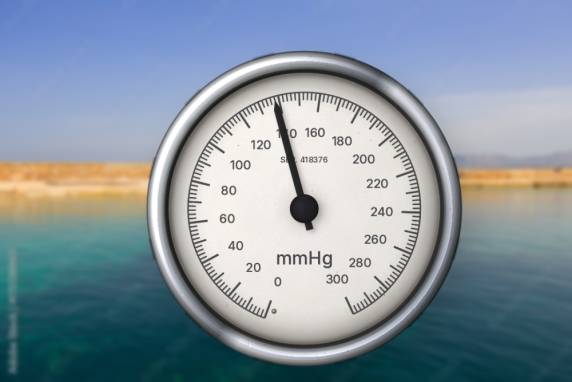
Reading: 138,mmHg
